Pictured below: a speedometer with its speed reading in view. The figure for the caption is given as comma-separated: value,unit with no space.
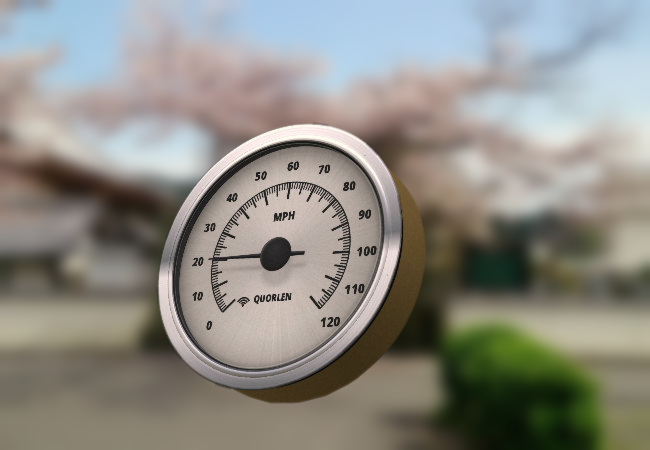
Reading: 20,mph
